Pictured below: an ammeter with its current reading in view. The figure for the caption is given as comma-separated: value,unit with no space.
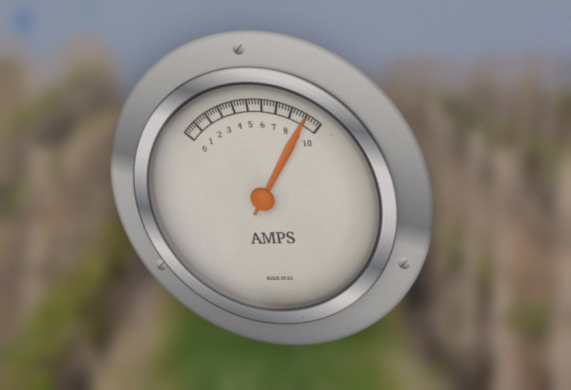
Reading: 9,A
